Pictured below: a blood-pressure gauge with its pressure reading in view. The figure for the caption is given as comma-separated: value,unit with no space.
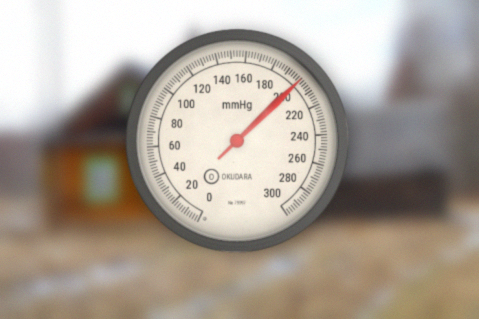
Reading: 200,mmHg
